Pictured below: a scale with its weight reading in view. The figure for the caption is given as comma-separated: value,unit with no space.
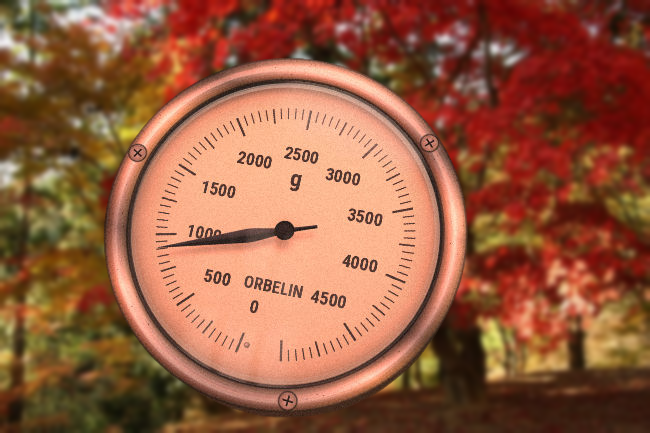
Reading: 900,g
